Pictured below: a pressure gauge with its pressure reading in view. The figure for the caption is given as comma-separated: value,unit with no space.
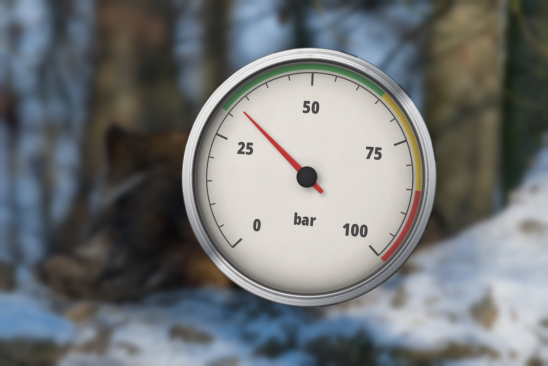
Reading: 32.5,bar
